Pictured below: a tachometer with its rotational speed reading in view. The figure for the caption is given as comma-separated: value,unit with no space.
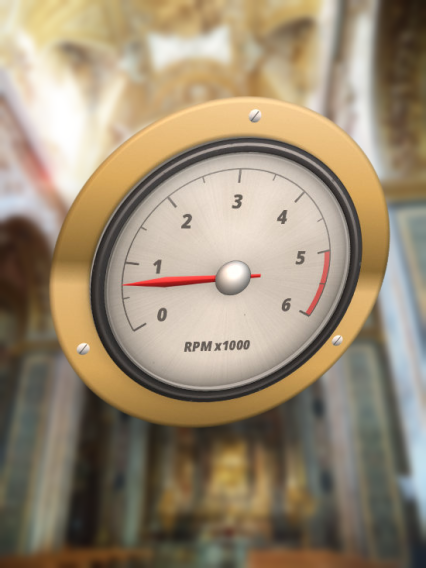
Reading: 750,rpm
